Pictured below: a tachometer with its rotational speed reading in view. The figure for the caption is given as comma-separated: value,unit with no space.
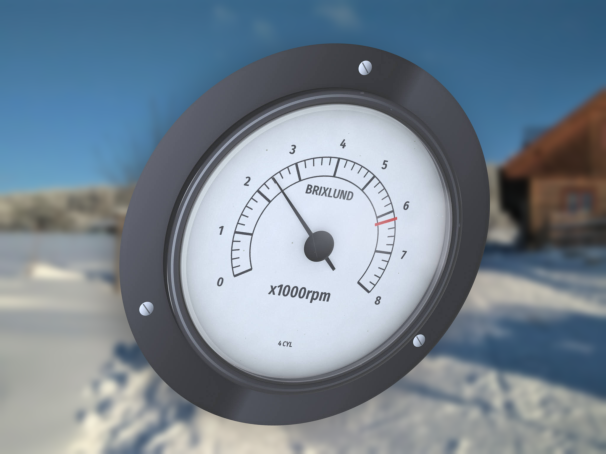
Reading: 2400,rpm
